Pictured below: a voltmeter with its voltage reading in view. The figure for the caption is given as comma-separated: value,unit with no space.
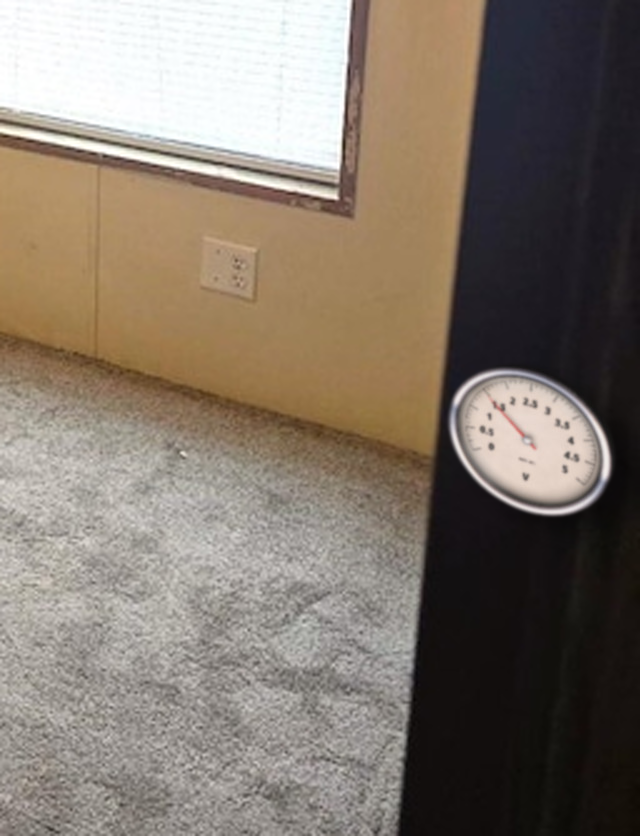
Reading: 1.5,V
